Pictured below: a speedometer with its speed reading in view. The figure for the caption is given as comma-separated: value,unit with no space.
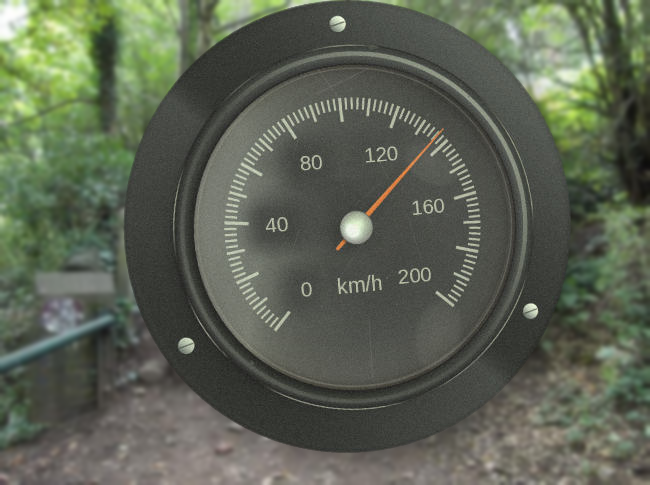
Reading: 136,km/h
